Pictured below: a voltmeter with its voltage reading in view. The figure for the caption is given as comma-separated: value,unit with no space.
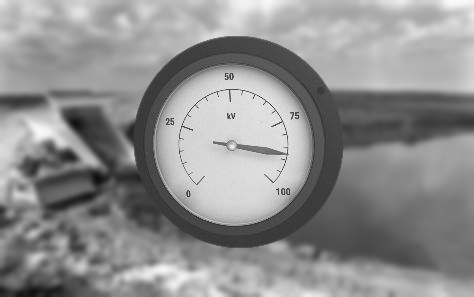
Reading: 87.5,kV
